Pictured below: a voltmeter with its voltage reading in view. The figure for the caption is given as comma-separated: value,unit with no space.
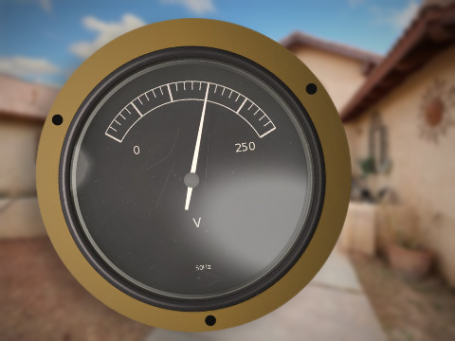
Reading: 150,V
